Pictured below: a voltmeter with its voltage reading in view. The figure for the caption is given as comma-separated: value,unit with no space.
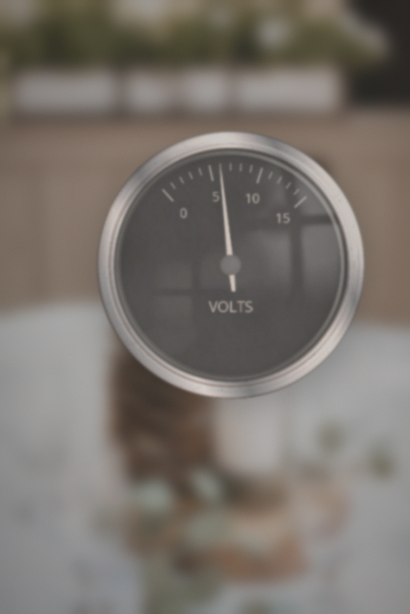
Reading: 6,V
